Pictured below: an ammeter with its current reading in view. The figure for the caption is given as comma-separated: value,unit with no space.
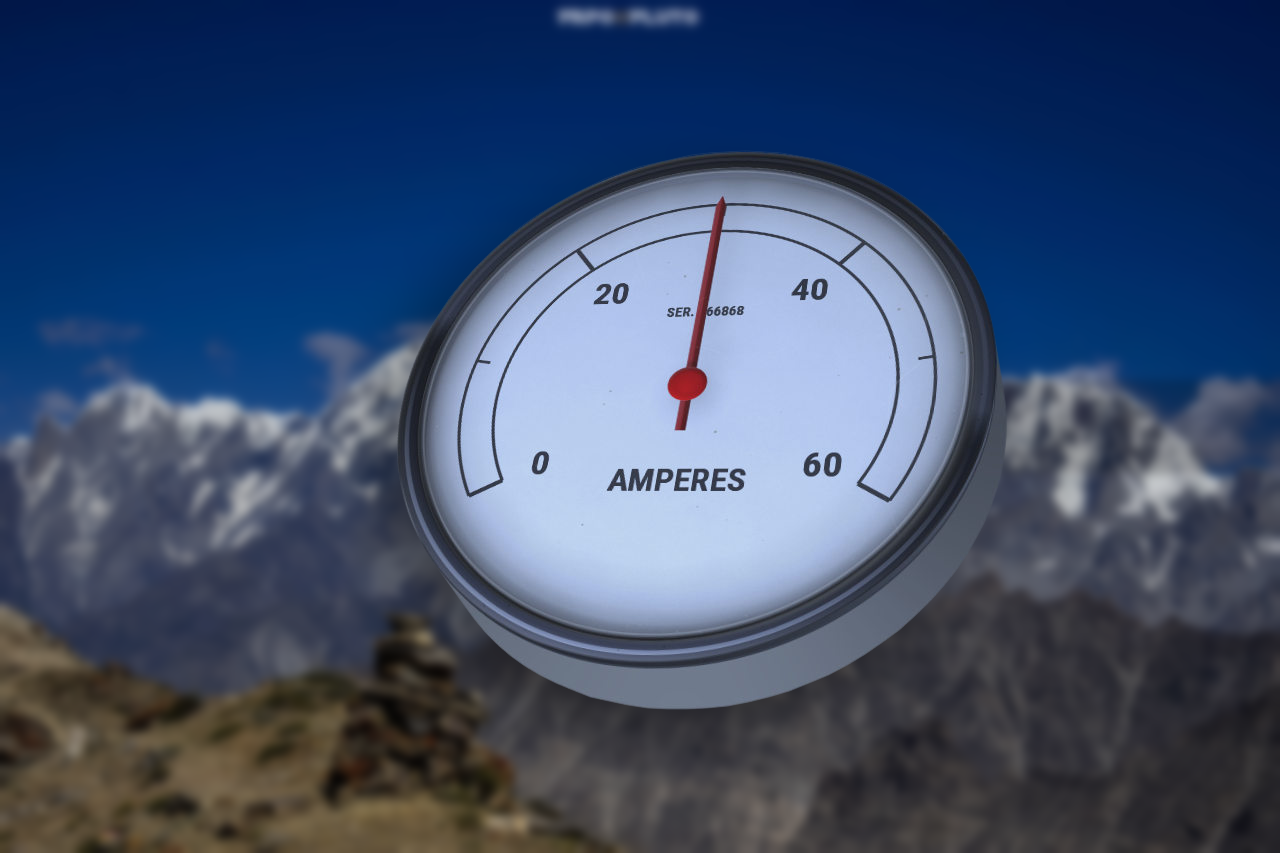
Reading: 30,A
